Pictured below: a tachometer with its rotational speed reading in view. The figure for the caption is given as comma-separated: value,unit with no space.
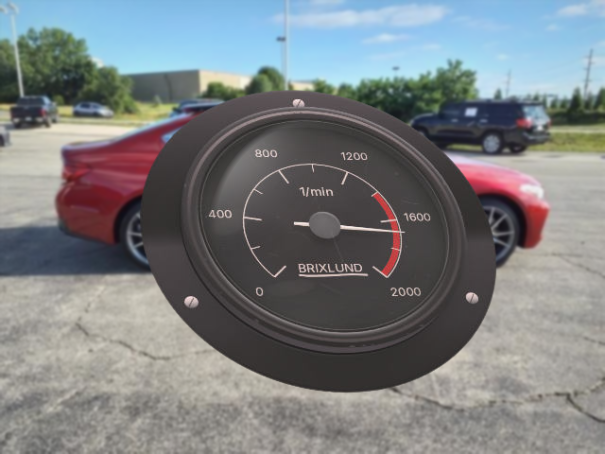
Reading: 1700,rpm
